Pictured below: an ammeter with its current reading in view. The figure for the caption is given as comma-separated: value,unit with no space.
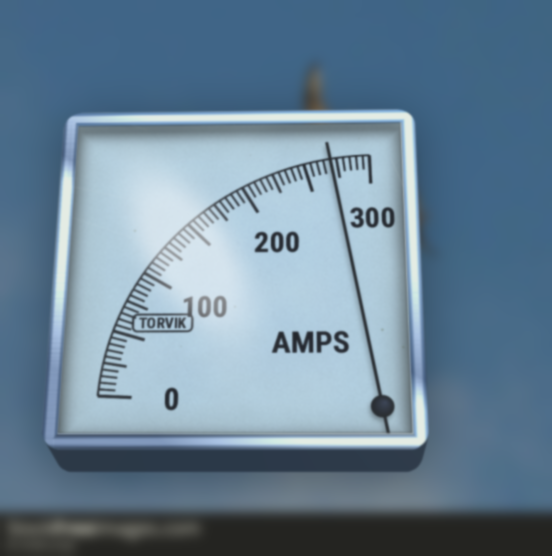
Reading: 270,A
